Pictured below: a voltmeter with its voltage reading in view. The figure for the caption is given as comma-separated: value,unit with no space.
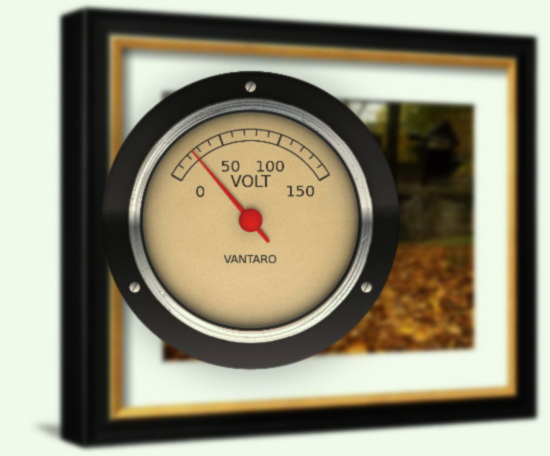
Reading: 25,V
